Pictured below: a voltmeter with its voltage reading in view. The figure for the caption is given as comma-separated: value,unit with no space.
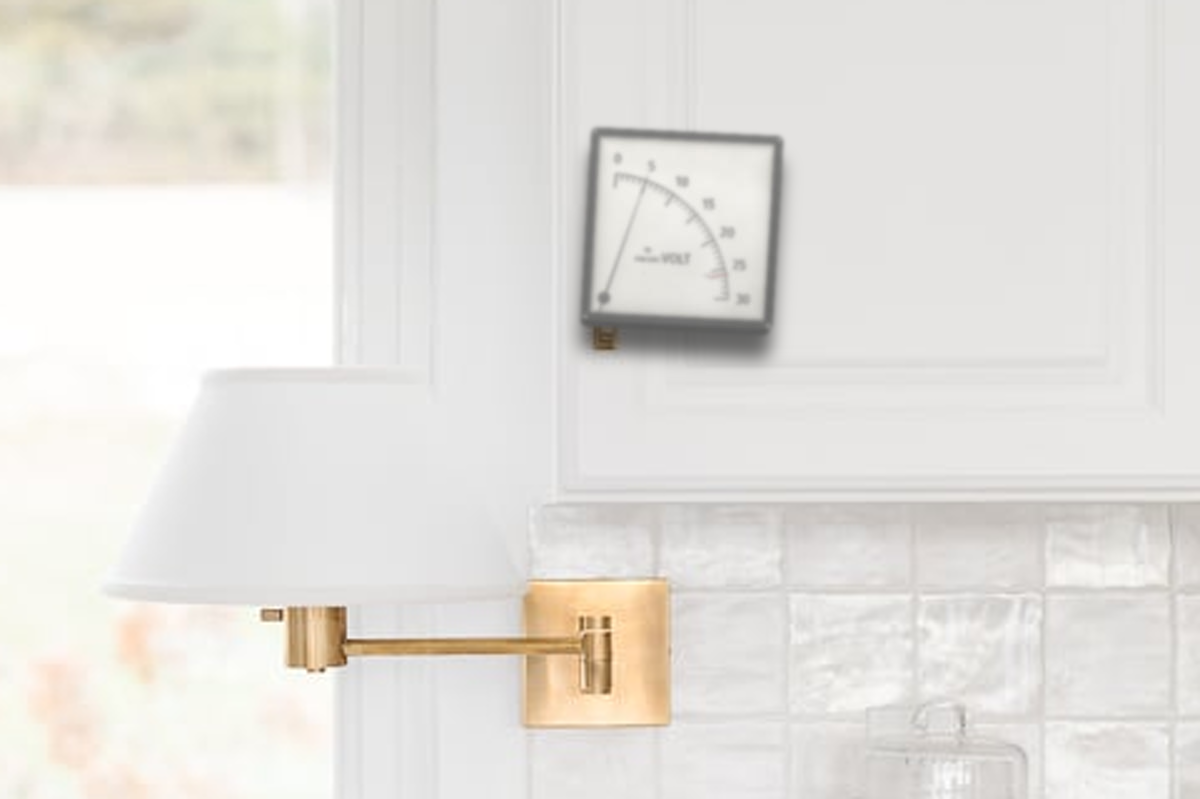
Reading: 5,V
